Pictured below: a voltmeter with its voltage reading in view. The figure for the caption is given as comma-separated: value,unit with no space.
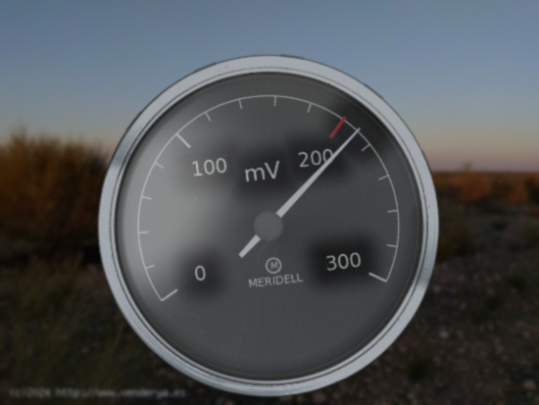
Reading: 210,mV
